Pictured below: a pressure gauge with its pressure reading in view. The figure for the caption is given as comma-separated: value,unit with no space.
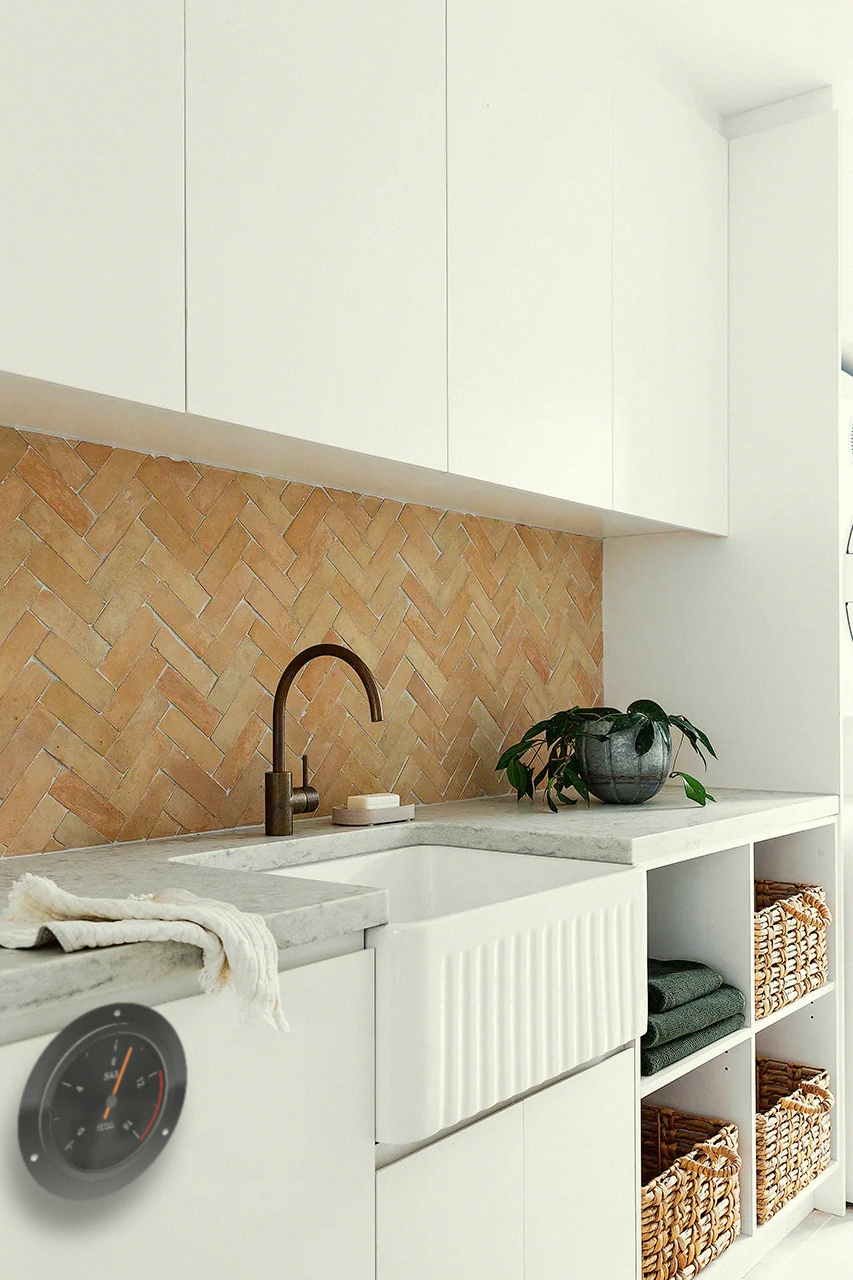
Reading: 9,bar
